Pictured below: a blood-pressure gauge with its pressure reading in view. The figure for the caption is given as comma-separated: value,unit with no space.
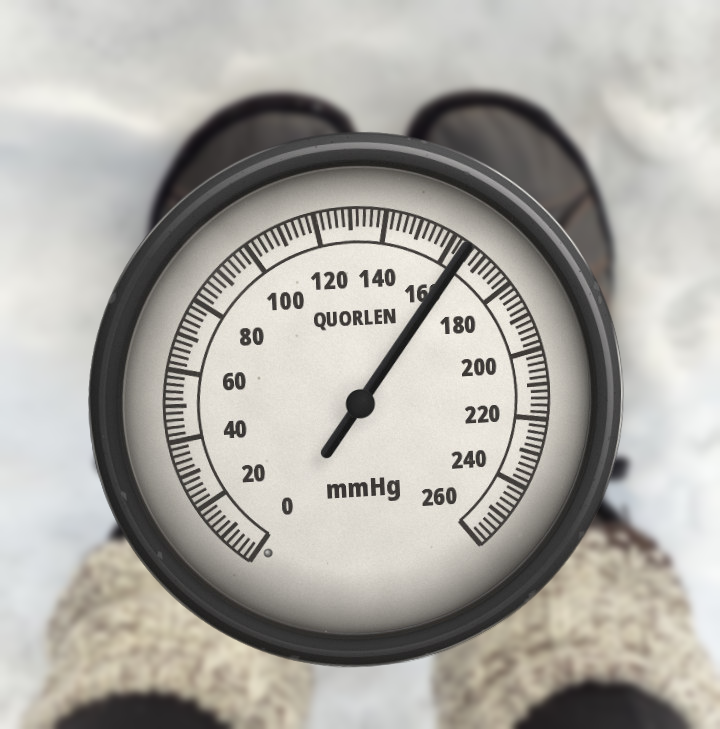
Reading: 164,mmHg
